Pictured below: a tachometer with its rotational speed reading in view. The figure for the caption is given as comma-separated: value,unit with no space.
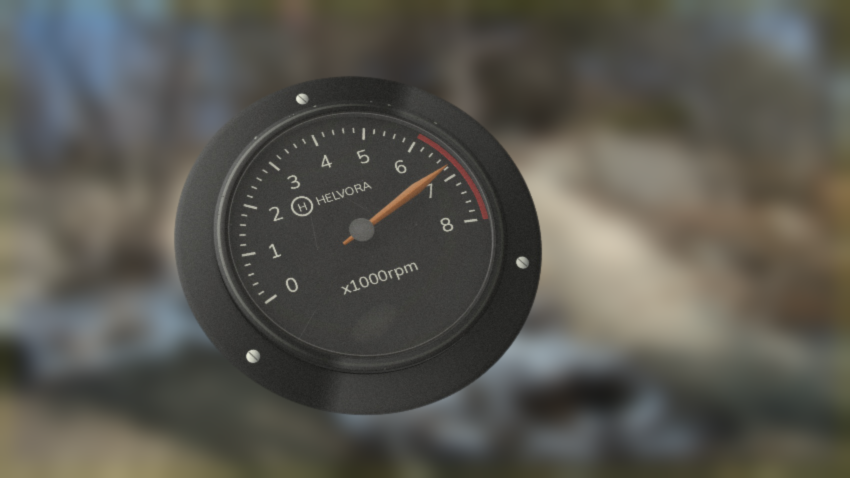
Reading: 6800,rpm
